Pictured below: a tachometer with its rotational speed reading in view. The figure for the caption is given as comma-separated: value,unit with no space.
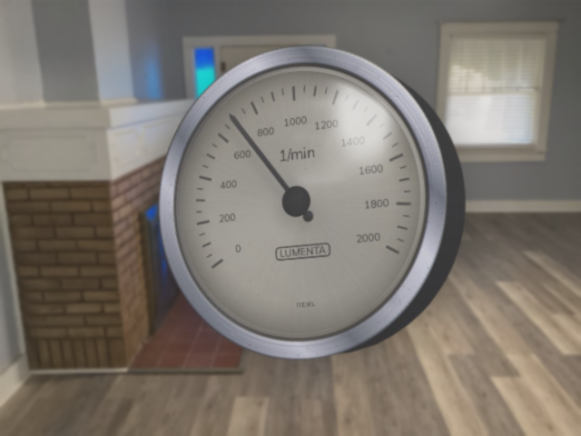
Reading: 700,rpm
